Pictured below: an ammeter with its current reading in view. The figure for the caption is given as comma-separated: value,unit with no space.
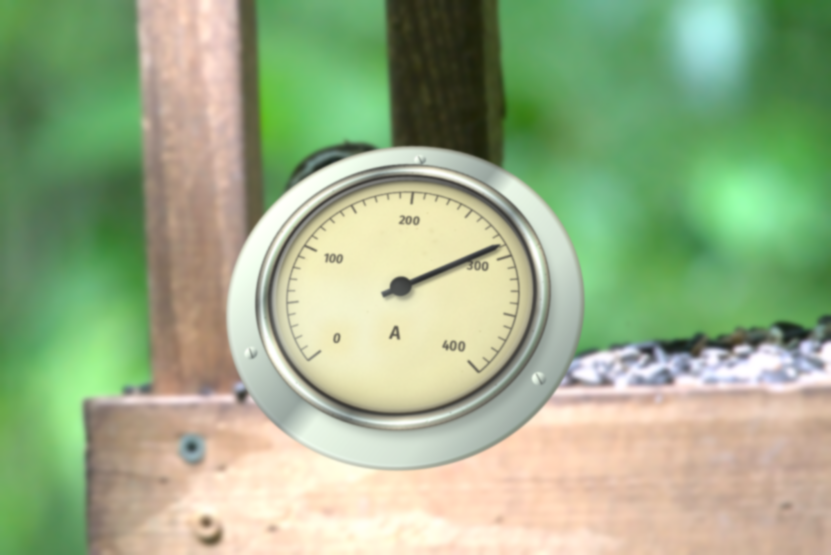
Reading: 290,A
